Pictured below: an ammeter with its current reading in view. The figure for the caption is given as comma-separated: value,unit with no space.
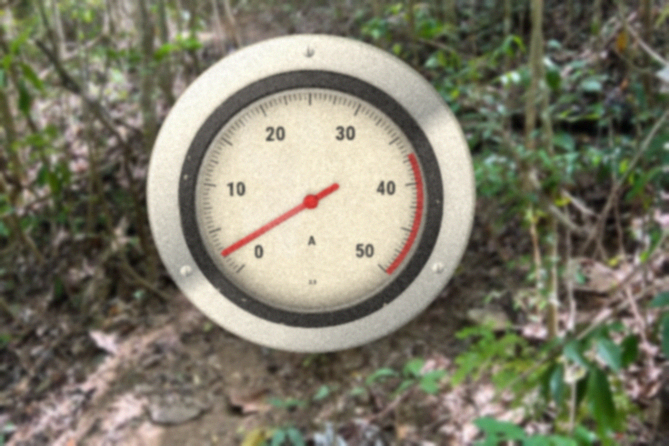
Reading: 2.5,A
